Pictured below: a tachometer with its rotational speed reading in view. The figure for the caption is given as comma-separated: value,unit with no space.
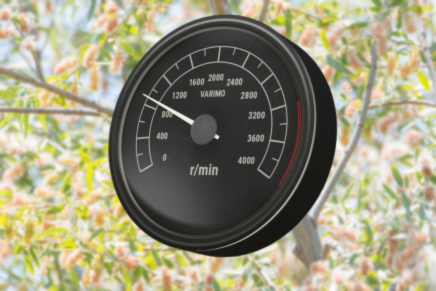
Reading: 900,rpm
